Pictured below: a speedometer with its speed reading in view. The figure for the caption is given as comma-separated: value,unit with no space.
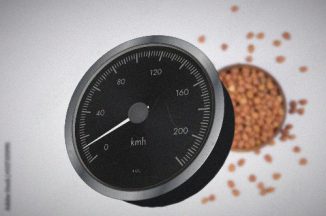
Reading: 10,km/h
